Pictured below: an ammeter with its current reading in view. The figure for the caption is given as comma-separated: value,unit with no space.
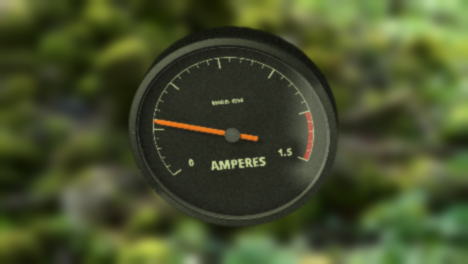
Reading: 0.3,A
